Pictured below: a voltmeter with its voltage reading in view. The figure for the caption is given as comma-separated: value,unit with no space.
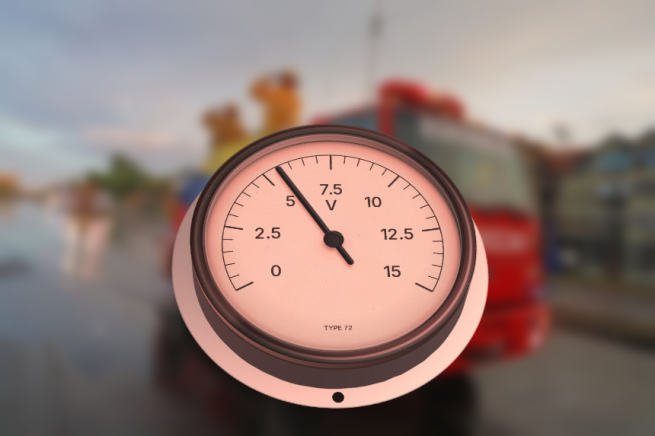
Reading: 5.5,V
